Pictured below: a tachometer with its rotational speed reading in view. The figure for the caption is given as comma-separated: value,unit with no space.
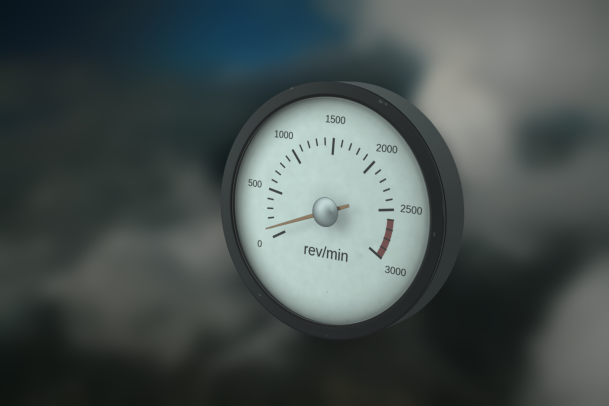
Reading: 100,rpm
